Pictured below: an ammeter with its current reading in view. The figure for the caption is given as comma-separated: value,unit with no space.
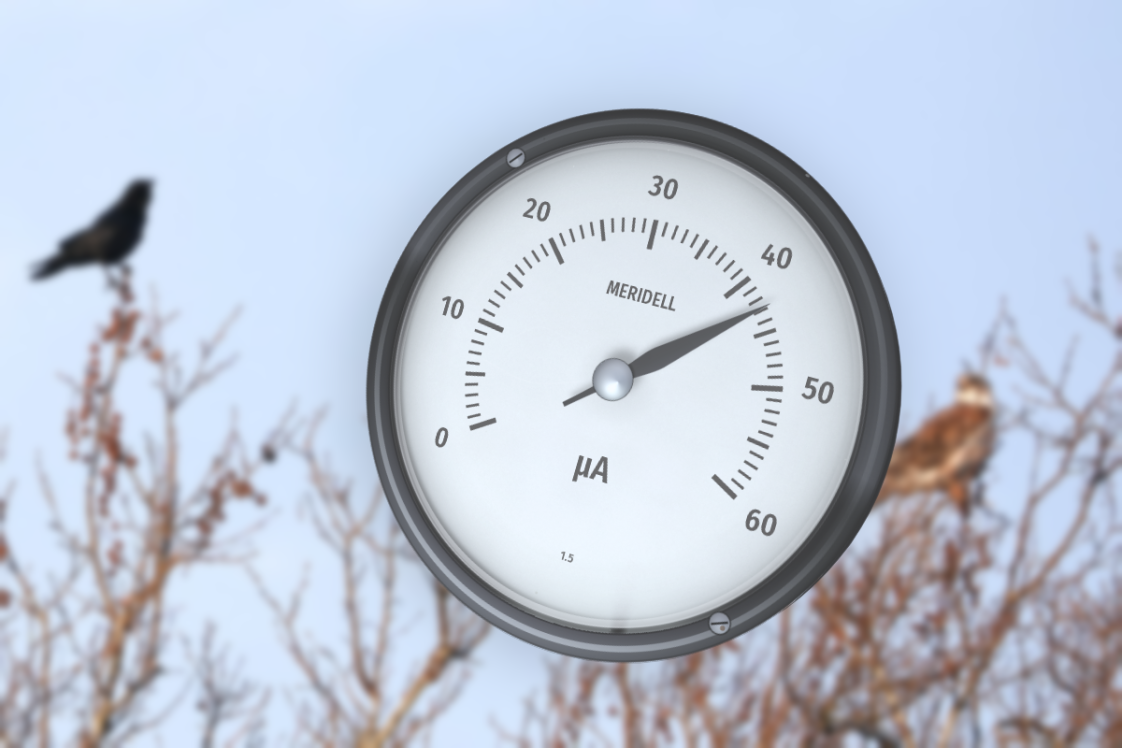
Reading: 43,µA
